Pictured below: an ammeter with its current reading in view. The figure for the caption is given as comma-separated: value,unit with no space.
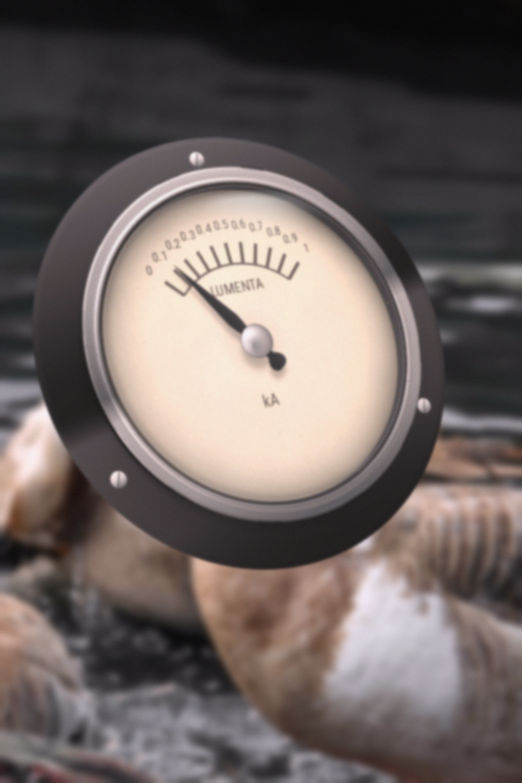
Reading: 0.1,kA
